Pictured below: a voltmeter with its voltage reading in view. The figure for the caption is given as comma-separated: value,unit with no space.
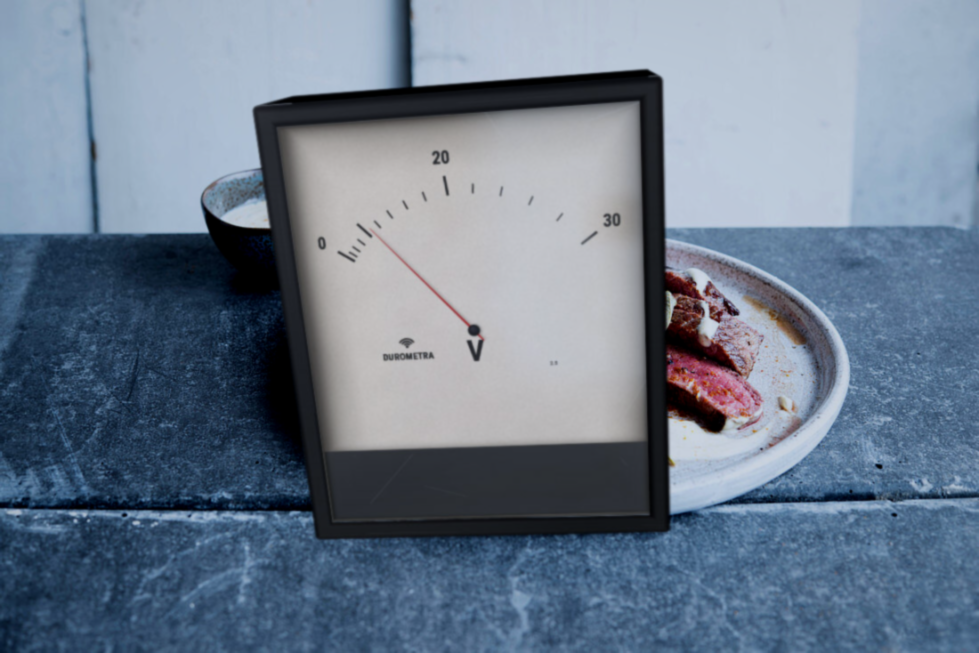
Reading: 11,V
